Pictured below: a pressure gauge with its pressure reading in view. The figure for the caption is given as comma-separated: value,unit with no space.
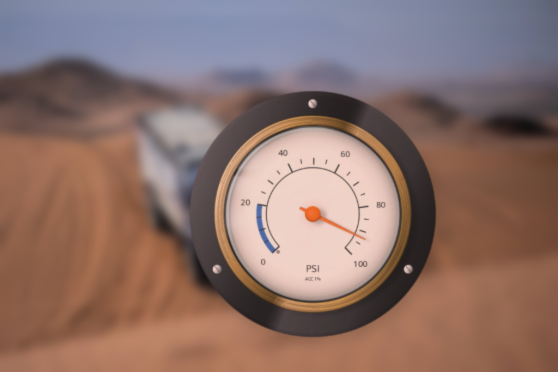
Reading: 92.5,psi
